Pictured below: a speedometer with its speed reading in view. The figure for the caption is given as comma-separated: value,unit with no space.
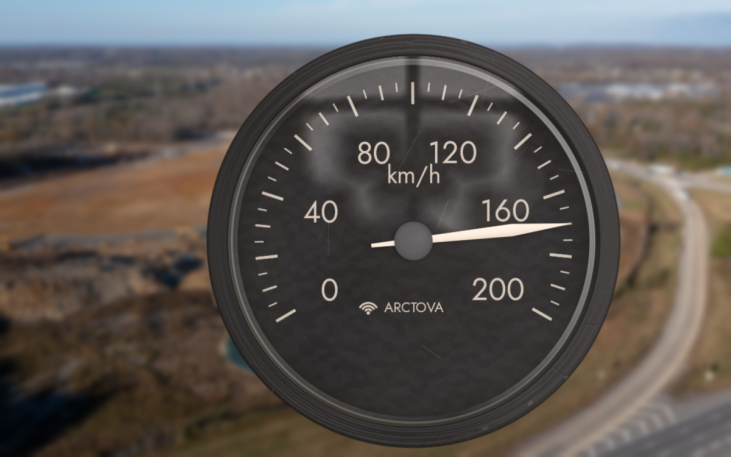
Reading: 170,km/h
